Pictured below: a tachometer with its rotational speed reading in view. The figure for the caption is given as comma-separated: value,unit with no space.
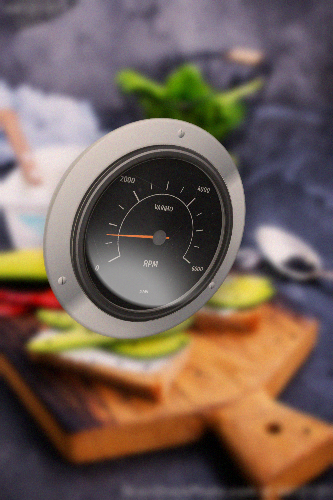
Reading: 750,rpm
